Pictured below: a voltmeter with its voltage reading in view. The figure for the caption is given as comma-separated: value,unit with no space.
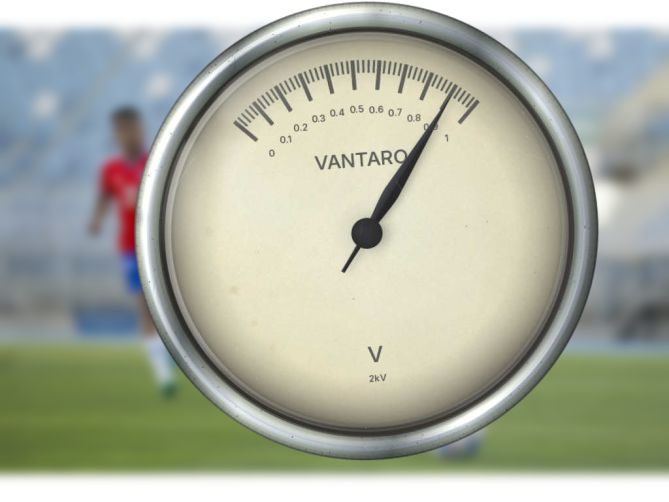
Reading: 0.9,V
